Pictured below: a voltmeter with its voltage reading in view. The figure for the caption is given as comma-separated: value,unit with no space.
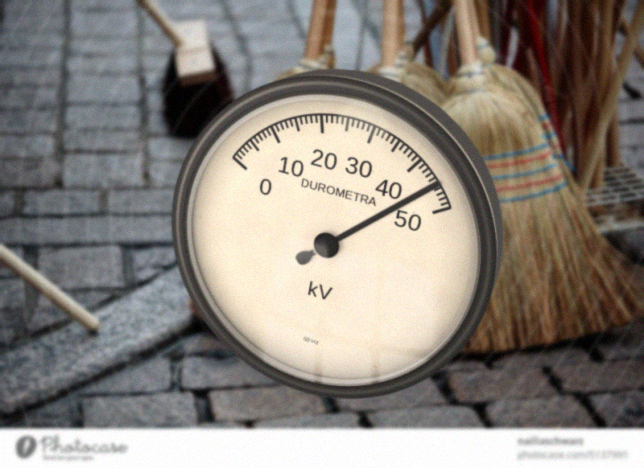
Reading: 45,kV
